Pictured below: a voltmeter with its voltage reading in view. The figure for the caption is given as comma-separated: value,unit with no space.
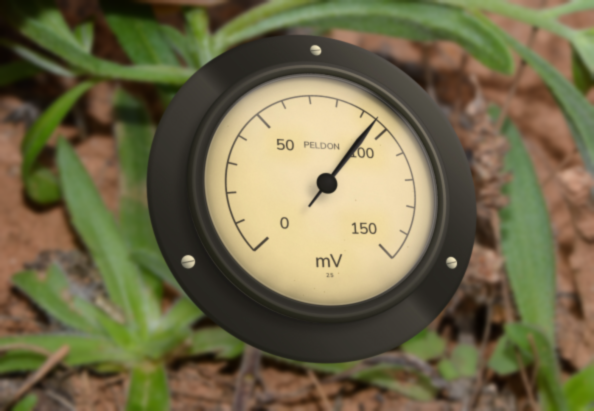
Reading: 95,mV
